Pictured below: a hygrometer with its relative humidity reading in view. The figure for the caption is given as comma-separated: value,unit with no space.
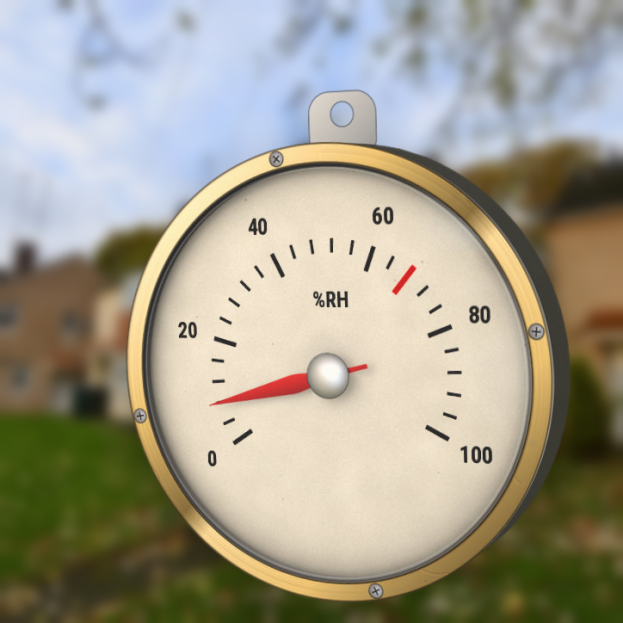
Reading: 8,%
